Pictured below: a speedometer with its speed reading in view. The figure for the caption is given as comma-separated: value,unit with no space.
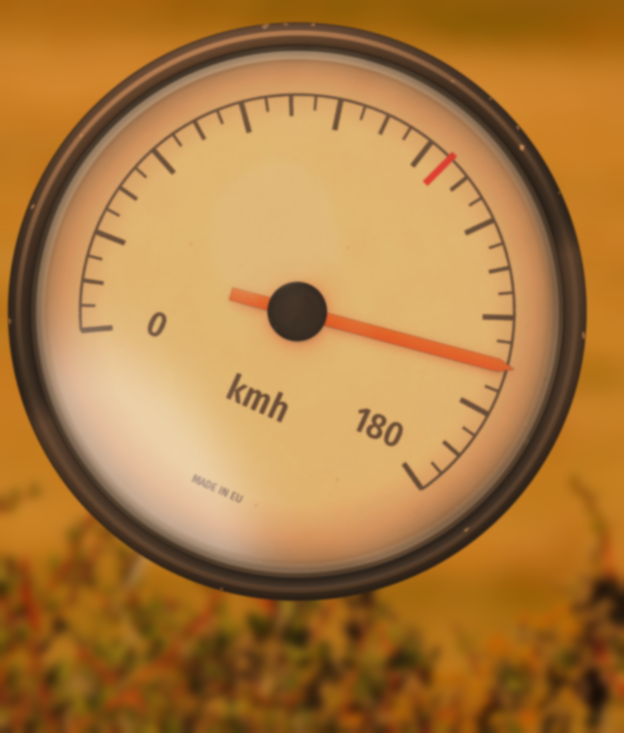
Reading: 150,km/h
